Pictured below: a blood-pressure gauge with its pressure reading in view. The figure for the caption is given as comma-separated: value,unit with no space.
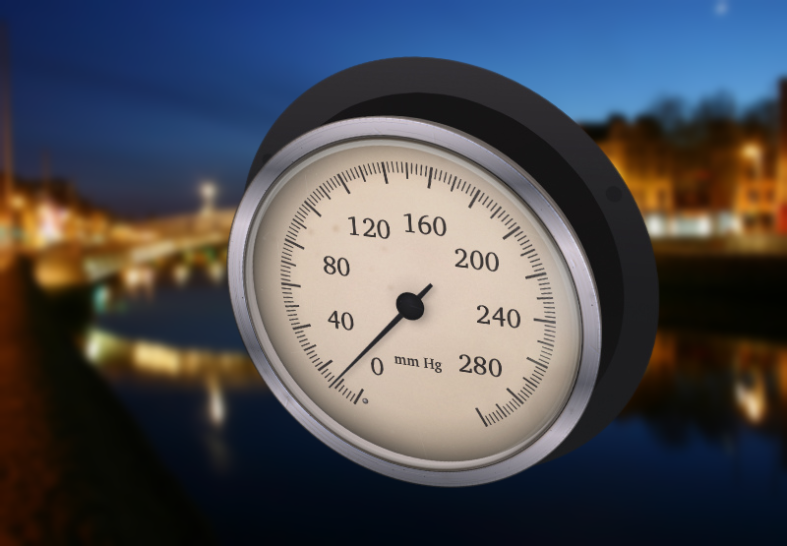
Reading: 12,mmHg
